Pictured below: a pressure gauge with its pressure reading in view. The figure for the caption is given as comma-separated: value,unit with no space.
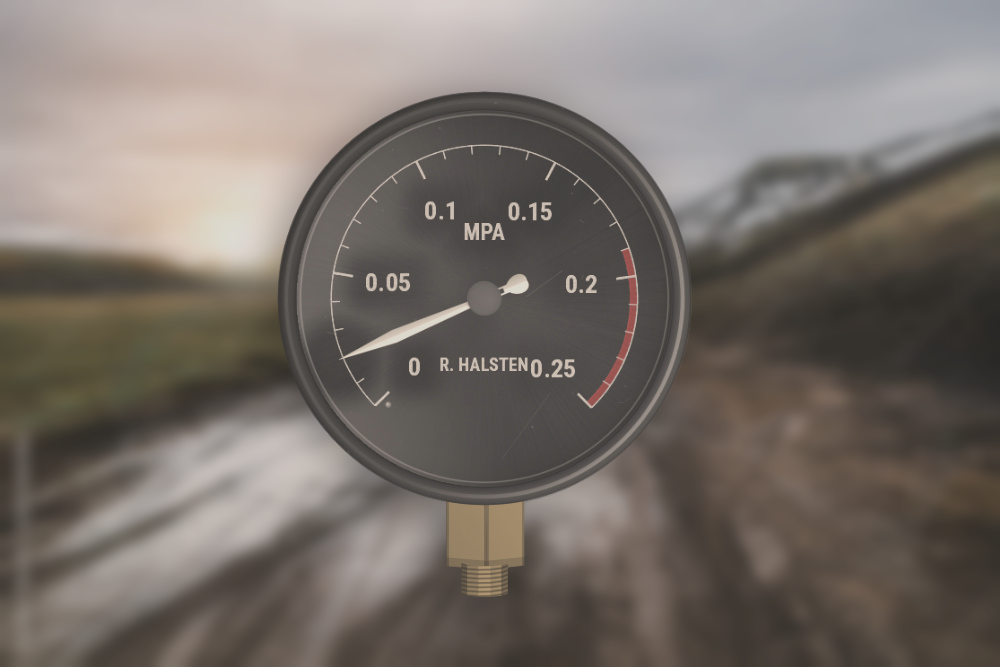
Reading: 0.02,MPa
